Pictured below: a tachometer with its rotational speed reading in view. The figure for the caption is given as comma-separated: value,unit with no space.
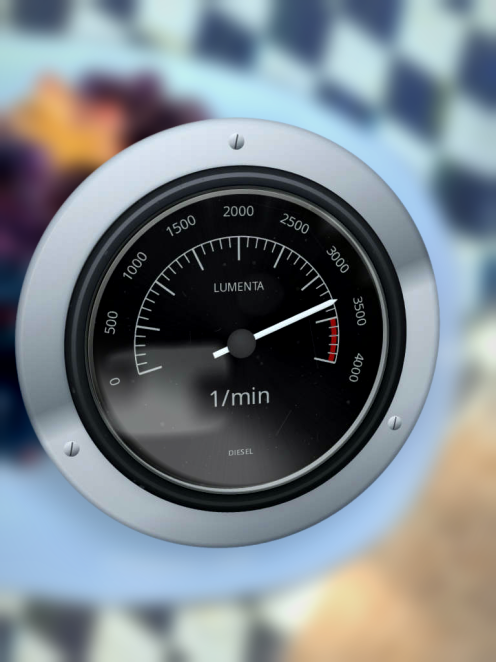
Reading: 3300,rpm
